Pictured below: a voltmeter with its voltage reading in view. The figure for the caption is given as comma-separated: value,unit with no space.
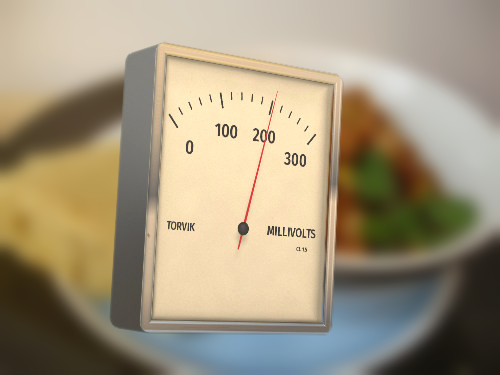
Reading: 200,mV
